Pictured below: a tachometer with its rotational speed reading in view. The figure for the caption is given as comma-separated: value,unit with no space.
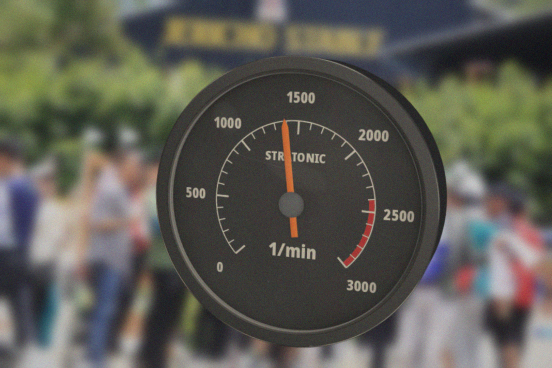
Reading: 1400,rpm
